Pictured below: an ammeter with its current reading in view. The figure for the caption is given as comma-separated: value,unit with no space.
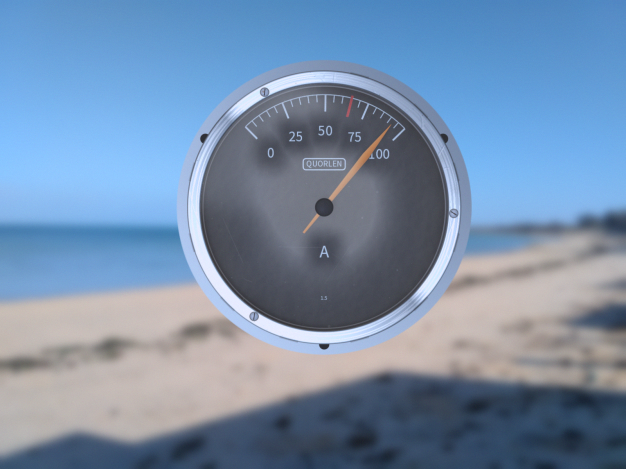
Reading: 92.5,A
